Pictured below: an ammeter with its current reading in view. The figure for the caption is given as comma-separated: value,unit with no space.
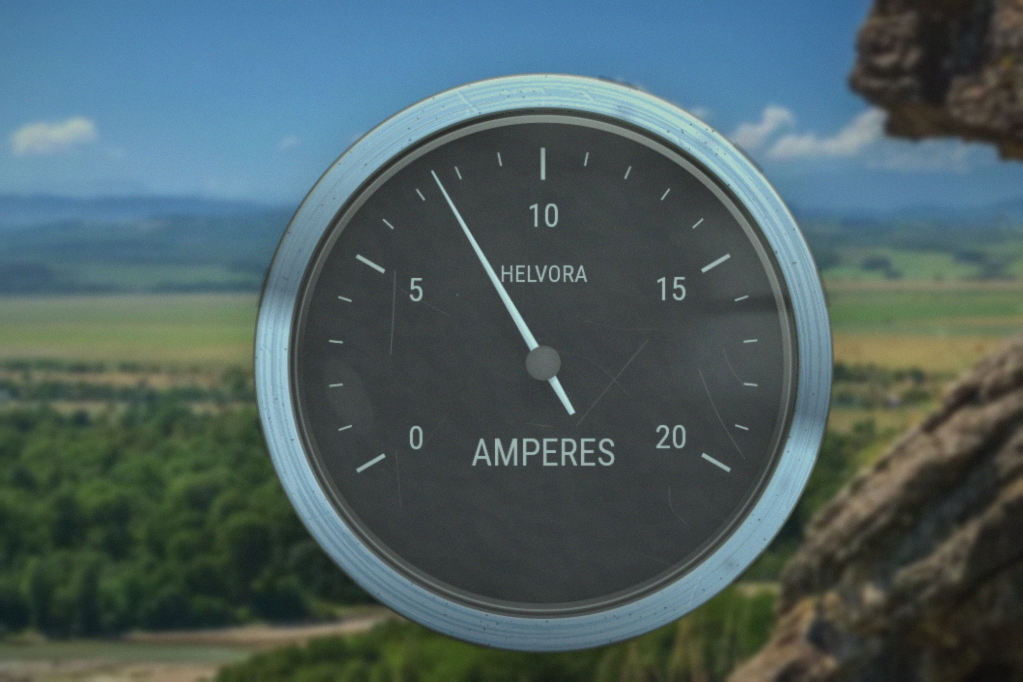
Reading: 7.5,A
